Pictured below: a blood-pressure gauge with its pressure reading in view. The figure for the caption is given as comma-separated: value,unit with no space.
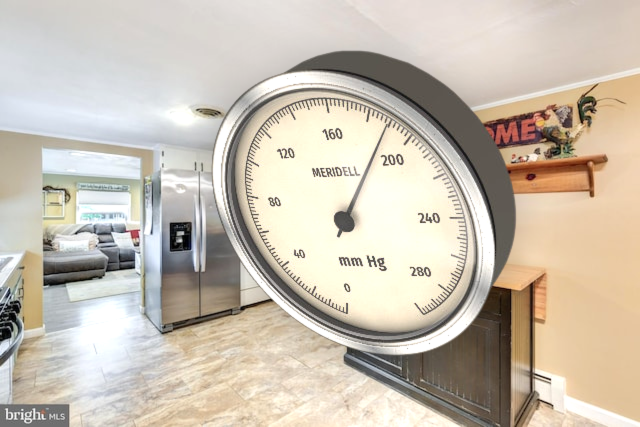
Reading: 190,mmHg
